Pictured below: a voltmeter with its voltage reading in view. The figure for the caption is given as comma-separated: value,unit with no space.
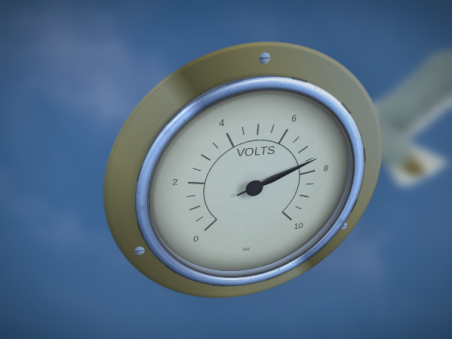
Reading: 7.5,V
